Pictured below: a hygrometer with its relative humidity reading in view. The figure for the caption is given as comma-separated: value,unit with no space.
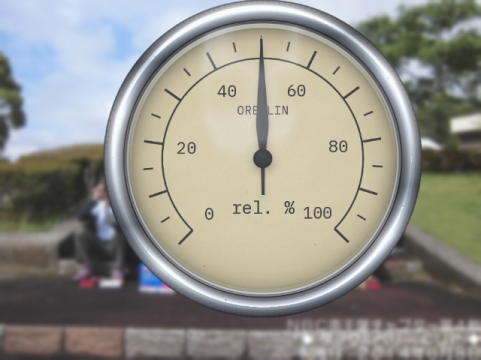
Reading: 50,%
